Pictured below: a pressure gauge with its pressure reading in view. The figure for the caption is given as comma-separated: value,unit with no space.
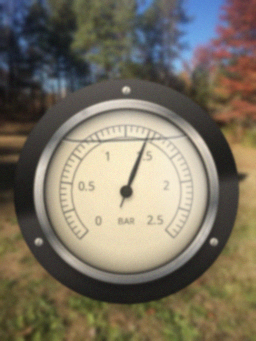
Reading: 1.45,bar
